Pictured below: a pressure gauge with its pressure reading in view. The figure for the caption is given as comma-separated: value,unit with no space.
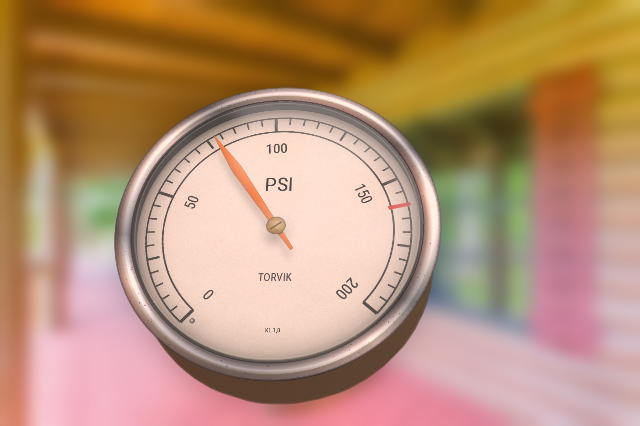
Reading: 77.5,psi
